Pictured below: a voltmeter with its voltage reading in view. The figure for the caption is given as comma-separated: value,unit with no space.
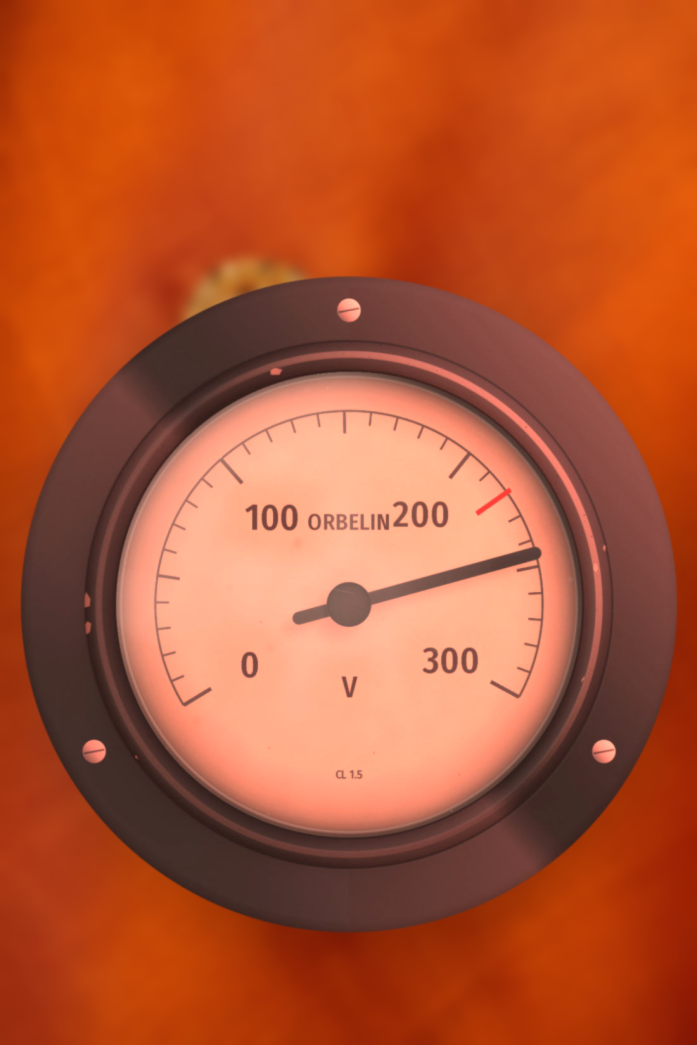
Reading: 245,V
